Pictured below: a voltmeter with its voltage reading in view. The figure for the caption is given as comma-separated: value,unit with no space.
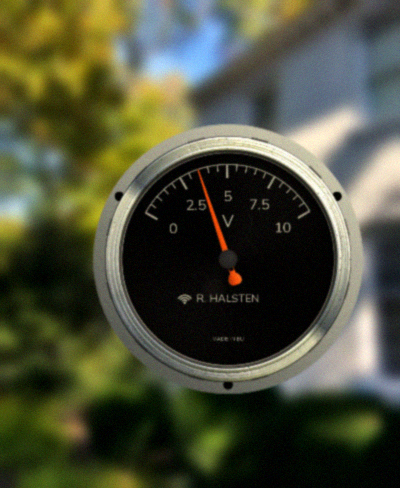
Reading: 3.5,V
